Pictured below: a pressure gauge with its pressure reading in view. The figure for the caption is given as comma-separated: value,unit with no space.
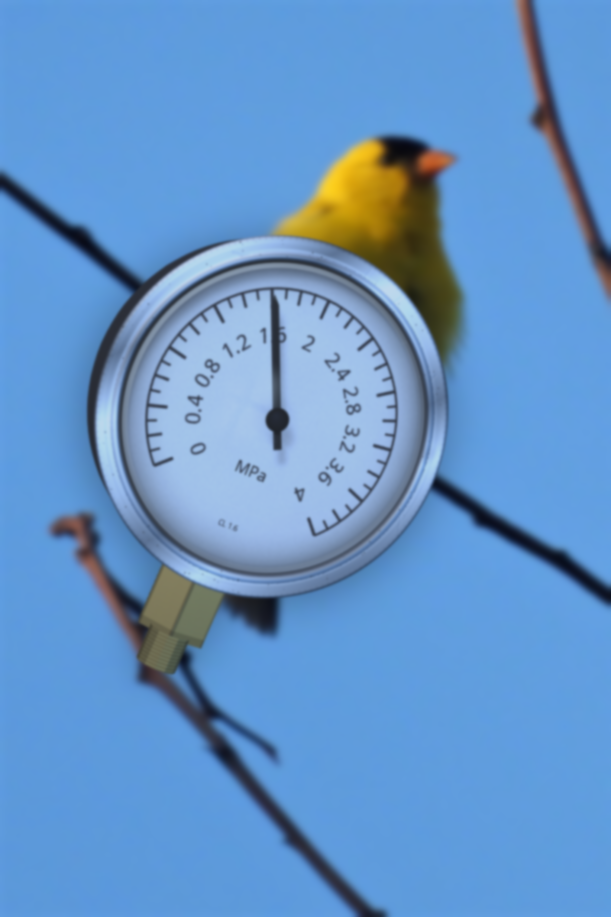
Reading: 1.6,MPa
